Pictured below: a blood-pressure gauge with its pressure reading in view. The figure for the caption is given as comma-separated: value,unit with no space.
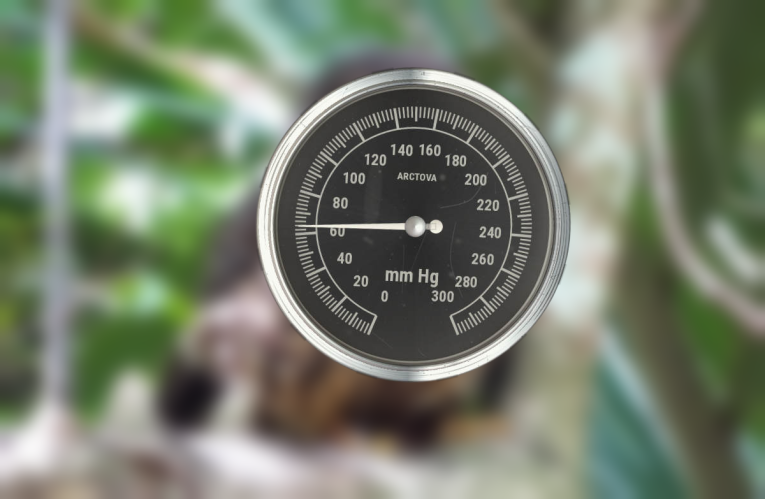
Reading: 64,mmHg
